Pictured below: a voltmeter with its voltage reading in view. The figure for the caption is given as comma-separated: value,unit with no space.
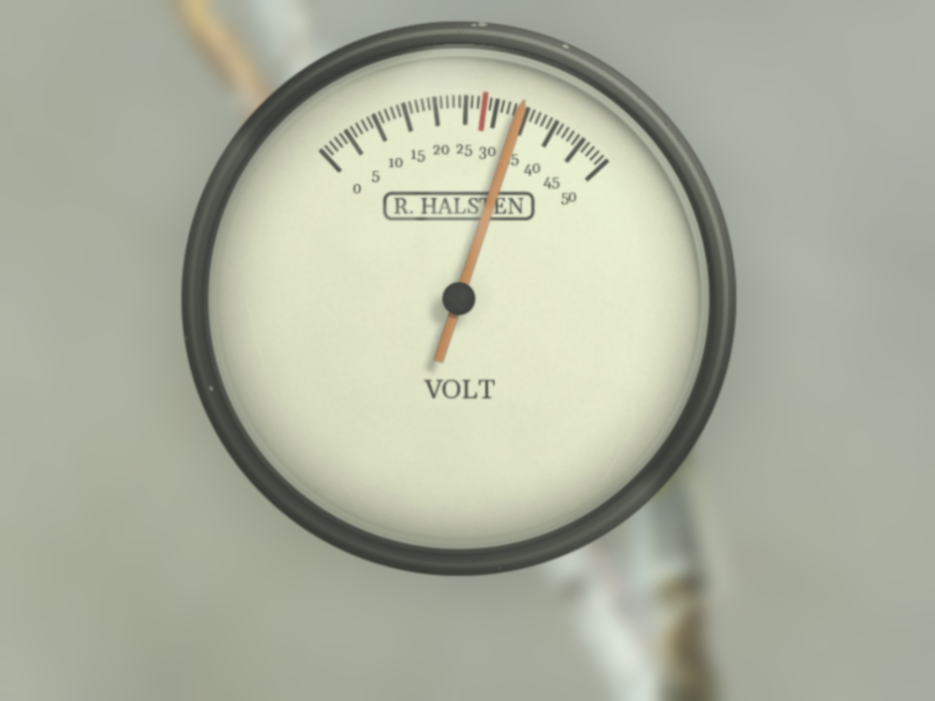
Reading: 34,V
